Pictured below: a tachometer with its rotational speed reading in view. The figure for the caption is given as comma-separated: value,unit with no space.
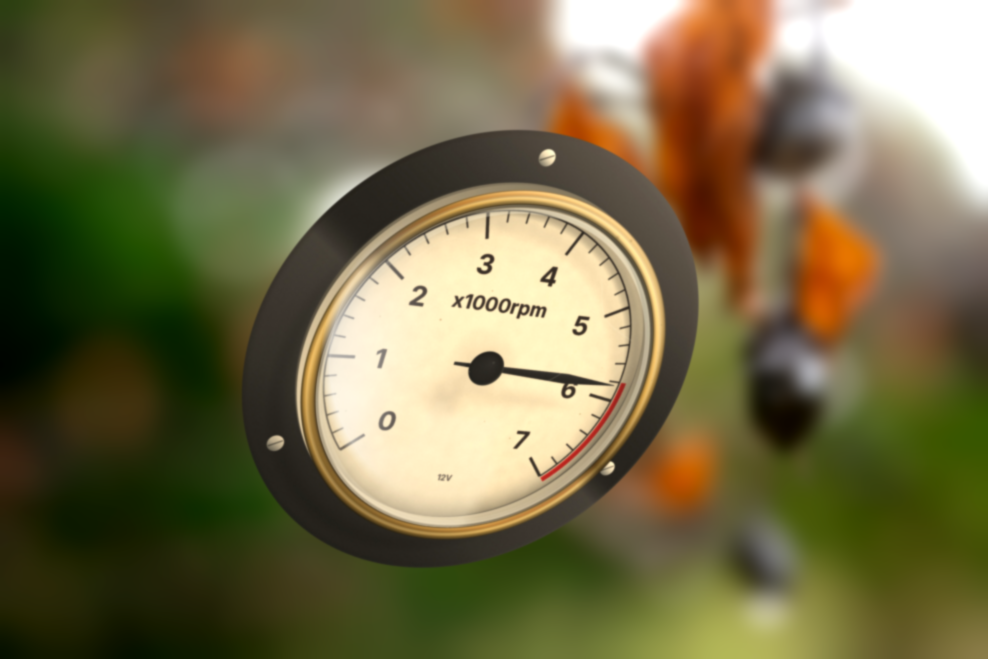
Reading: 5800,rpm
